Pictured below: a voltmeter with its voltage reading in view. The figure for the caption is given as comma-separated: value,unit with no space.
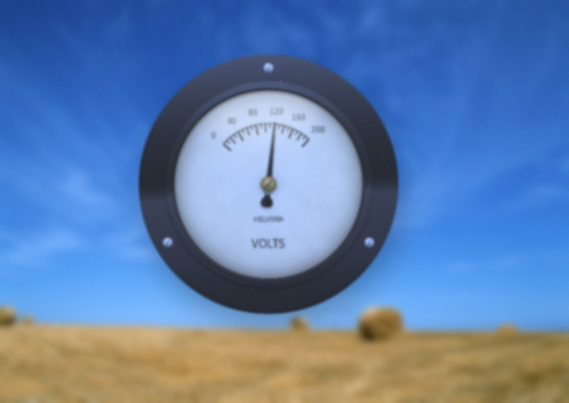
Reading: 120,V
